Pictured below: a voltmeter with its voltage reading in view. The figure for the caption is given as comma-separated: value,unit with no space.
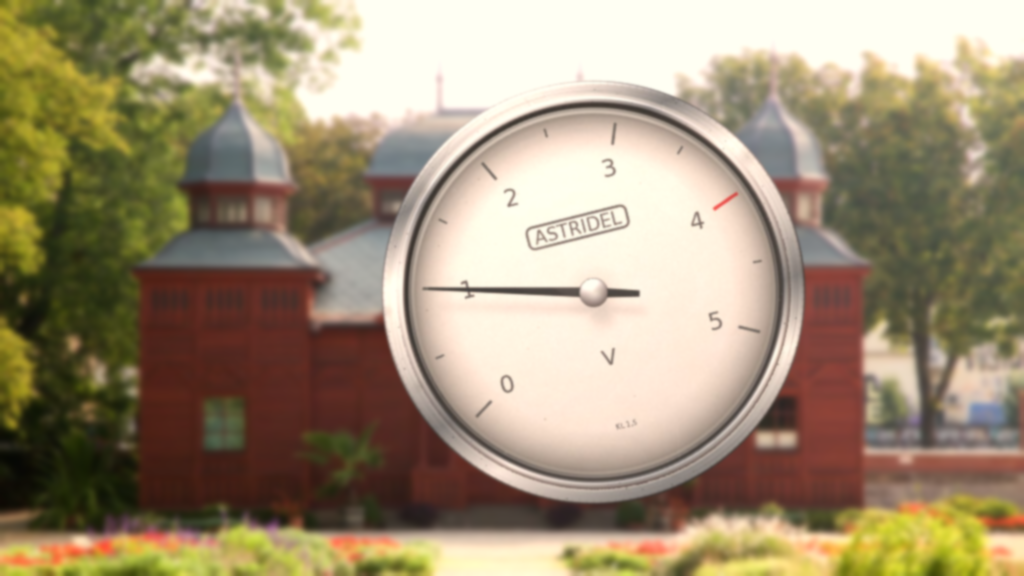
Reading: 1,V
